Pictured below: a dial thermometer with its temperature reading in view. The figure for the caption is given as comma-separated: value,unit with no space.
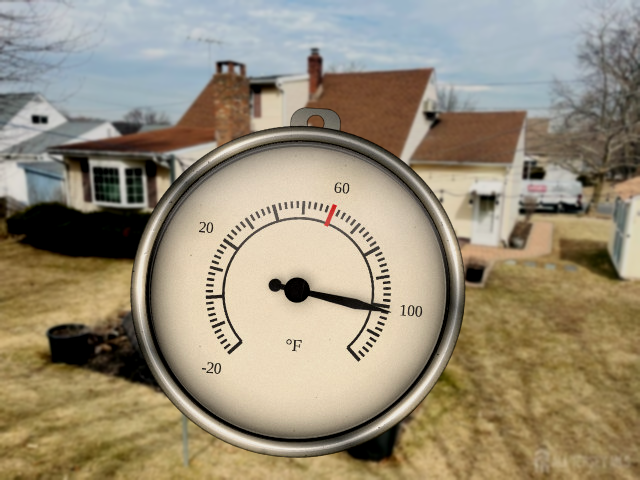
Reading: 102,°F
